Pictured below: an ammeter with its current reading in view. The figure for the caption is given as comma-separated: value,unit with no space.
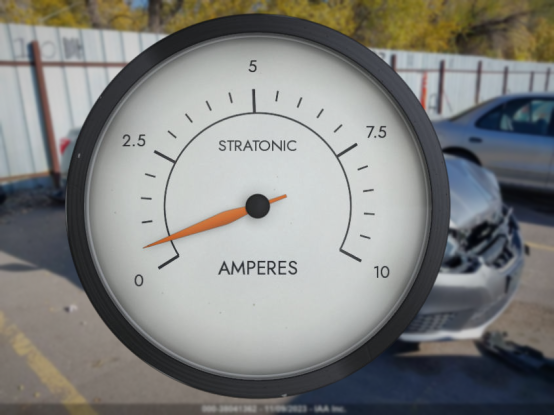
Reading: 0.5,A
